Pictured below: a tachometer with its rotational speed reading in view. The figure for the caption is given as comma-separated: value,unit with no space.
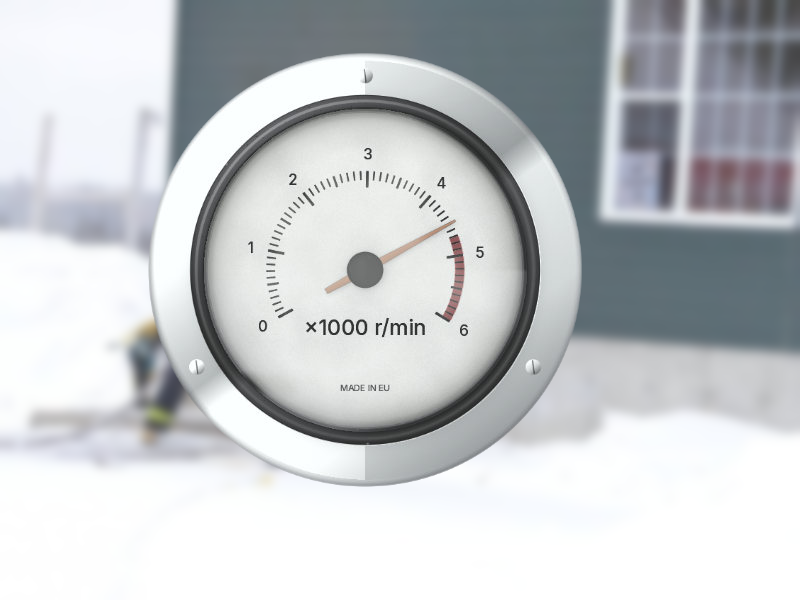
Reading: 4500,rpm
